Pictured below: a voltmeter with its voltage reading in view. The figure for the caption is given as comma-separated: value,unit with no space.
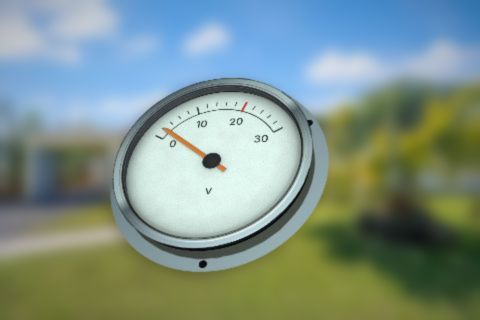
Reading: 2,V
